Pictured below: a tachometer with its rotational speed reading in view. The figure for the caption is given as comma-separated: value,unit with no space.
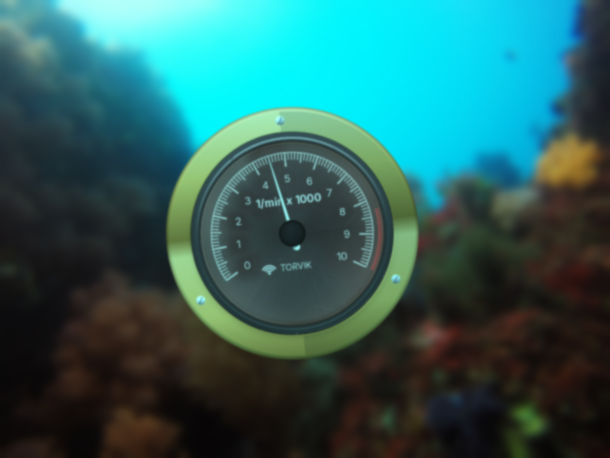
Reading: 4500,rpm
